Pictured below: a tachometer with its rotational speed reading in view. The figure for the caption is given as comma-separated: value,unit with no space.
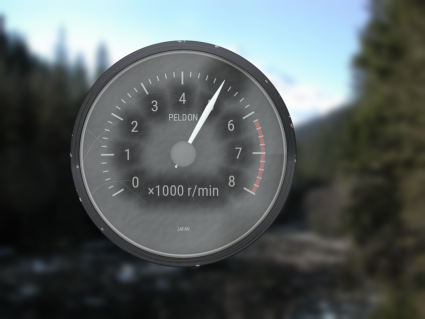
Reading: 5000,rpm
